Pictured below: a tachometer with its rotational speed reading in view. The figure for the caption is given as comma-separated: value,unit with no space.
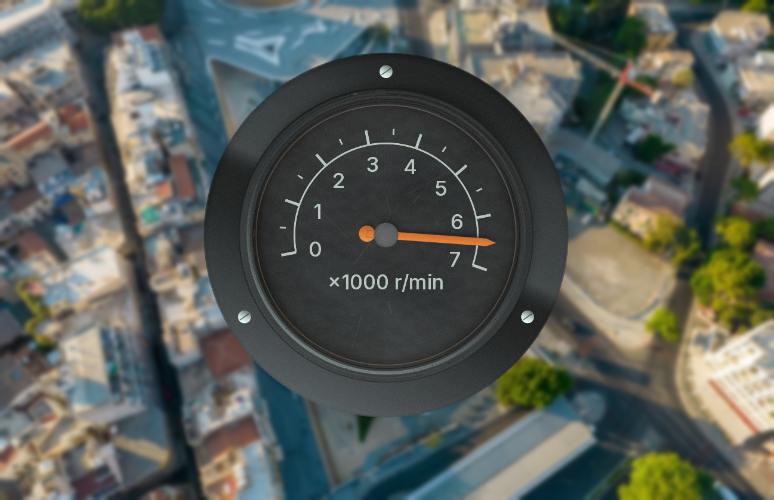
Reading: 6500,rpm
